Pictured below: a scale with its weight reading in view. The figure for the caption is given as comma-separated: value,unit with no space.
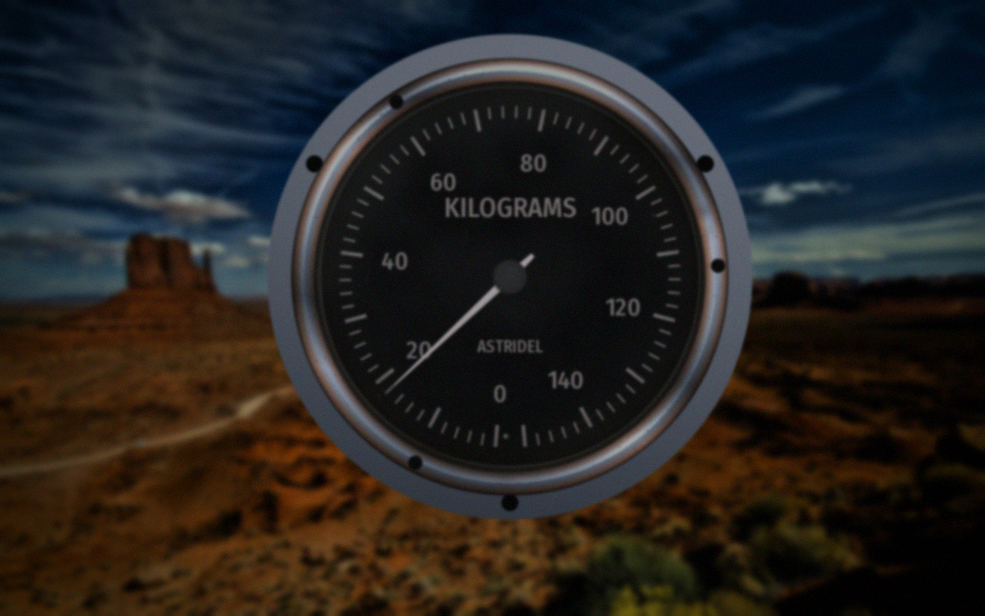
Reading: 18,kg
